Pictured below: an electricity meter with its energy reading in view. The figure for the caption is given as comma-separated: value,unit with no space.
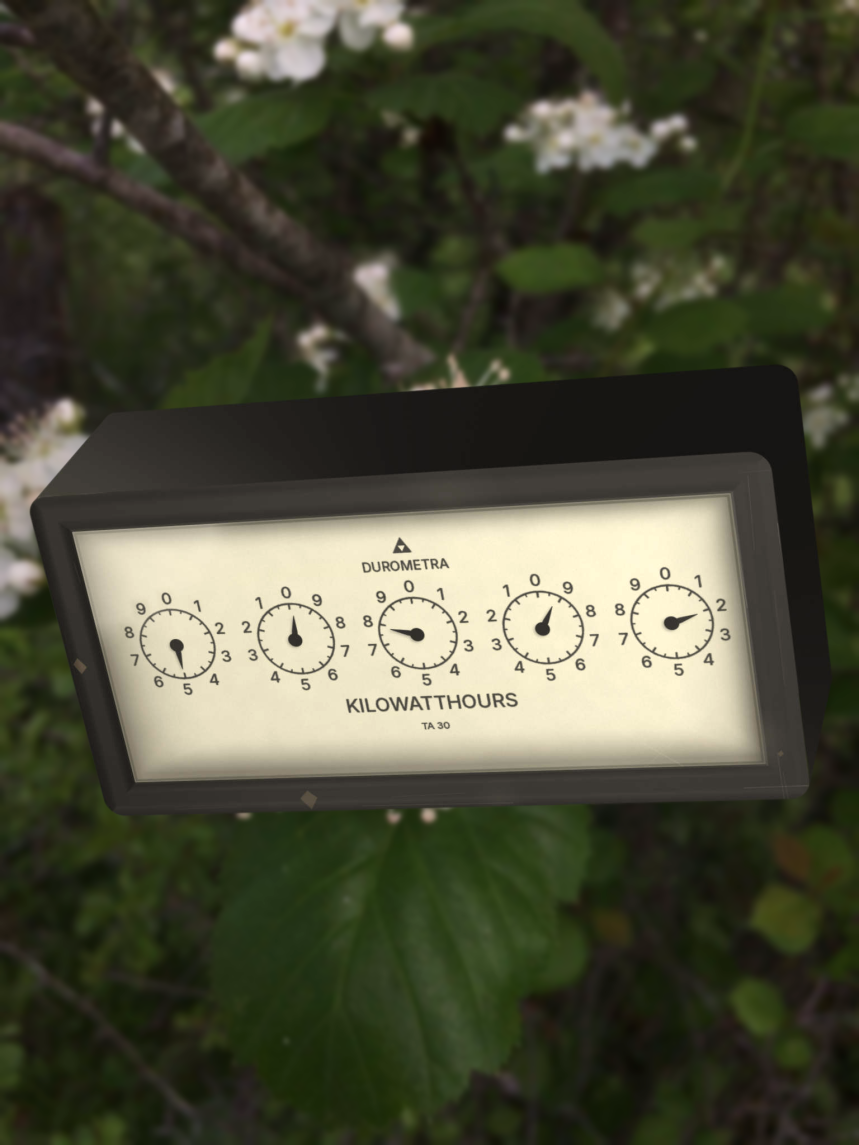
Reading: 49792,kWh
